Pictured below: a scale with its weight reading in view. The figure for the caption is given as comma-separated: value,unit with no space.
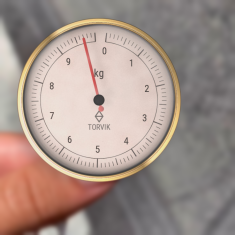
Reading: 9.7,kg
